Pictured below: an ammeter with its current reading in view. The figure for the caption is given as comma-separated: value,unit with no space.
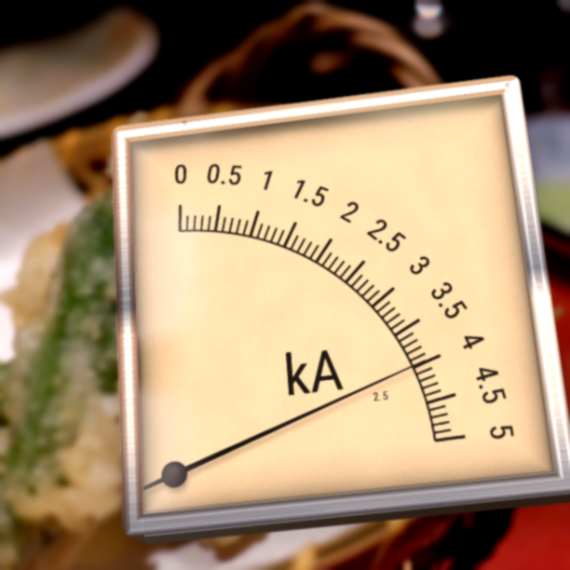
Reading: 4,kA
